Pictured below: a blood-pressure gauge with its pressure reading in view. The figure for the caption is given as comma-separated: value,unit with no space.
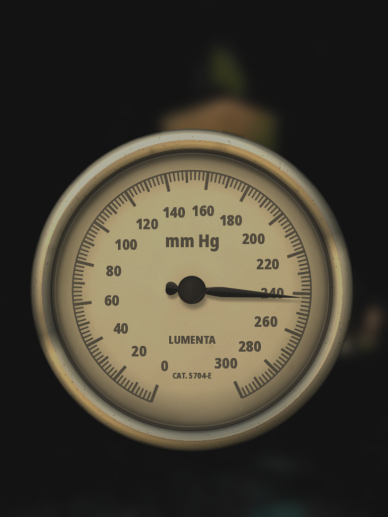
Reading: 242,mmHg
